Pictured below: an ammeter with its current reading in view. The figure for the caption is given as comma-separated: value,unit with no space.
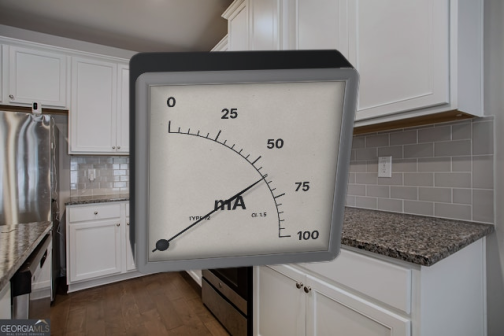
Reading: 60,mA
